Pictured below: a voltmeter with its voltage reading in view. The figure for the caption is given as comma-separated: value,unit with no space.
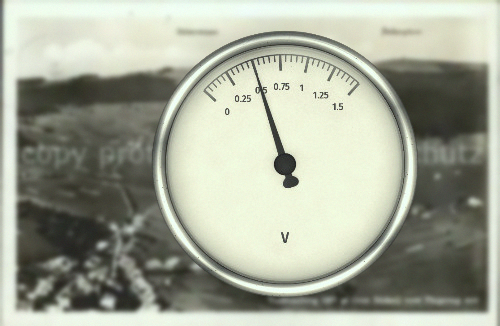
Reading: 0.5,V
